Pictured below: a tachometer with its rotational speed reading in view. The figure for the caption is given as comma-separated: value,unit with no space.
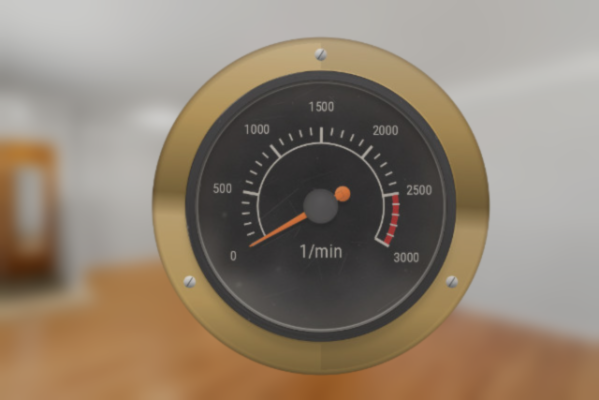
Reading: 0,rpm
